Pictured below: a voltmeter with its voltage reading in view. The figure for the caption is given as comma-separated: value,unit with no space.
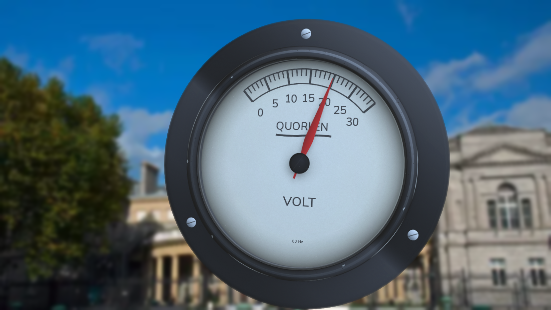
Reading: 20,V
